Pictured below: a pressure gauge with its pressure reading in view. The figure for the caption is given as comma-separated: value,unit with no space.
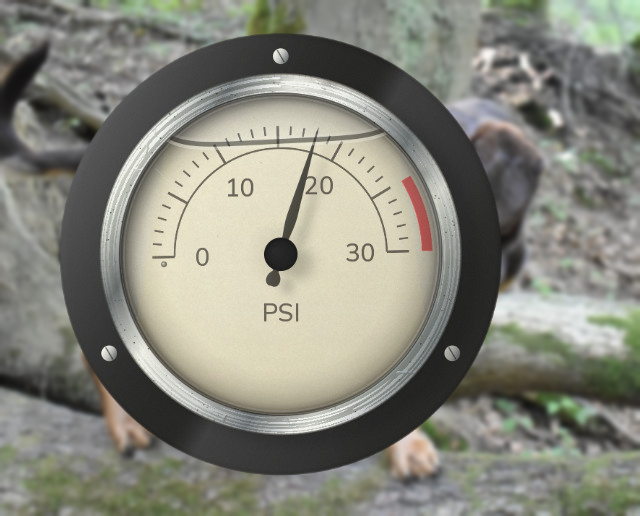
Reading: 18,psi
